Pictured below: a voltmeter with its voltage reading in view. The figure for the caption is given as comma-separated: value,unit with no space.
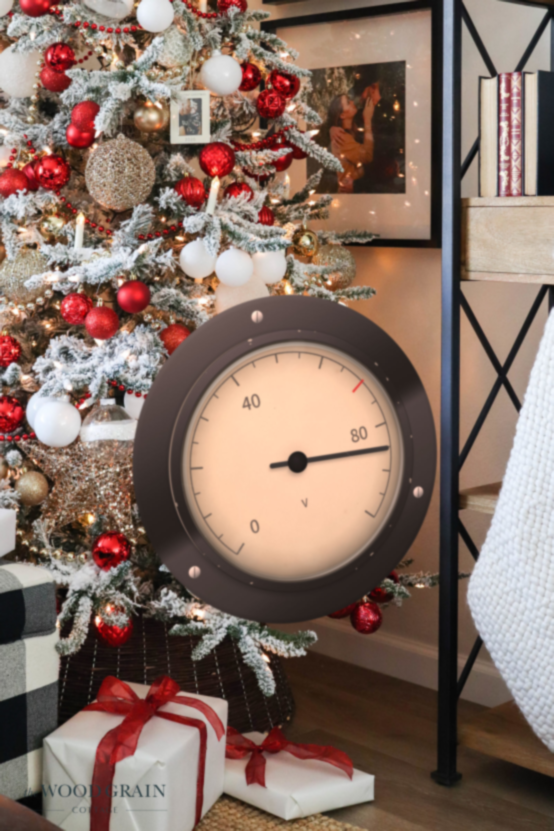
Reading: 85,V
